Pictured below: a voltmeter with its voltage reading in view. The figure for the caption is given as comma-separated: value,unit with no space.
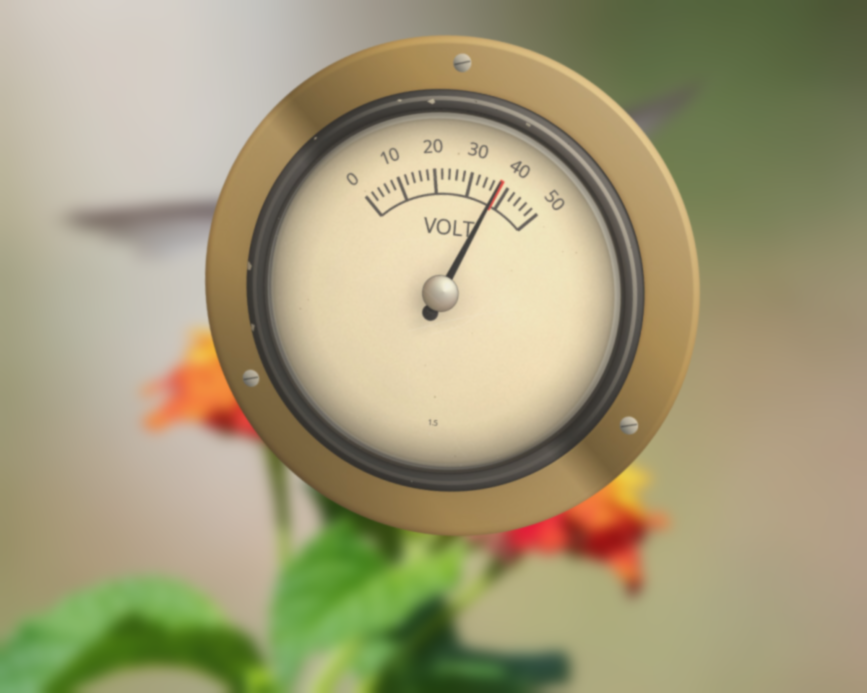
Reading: 38,V
